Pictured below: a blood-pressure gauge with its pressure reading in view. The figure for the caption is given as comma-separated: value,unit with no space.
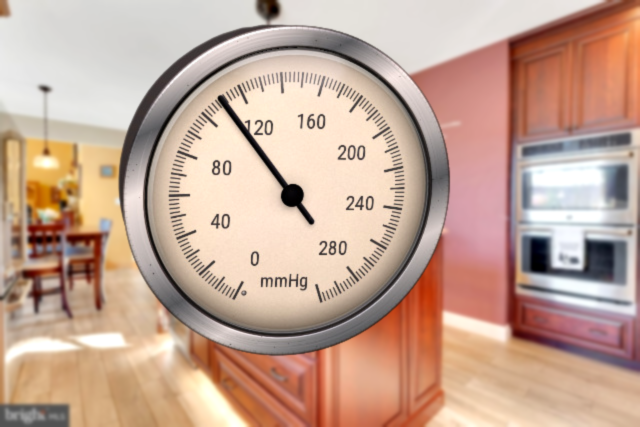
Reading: 110,mmHg
